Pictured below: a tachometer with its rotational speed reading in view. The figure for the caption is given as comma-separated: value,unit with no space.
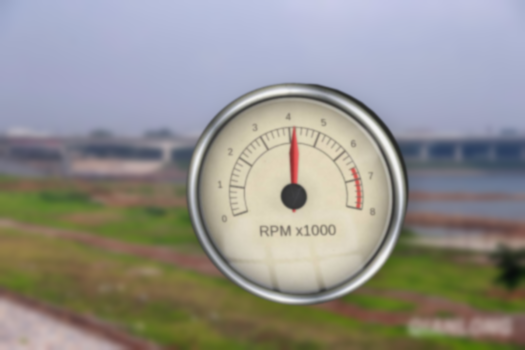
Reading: 4200,rpm
